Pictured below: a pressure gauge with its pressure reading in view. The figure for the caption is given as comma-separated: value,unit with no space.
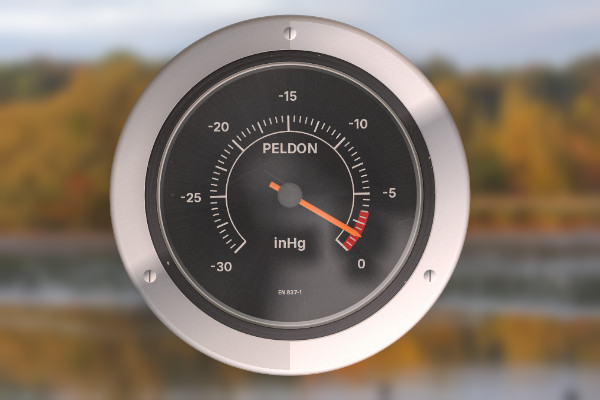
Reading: -1.5,inHg
